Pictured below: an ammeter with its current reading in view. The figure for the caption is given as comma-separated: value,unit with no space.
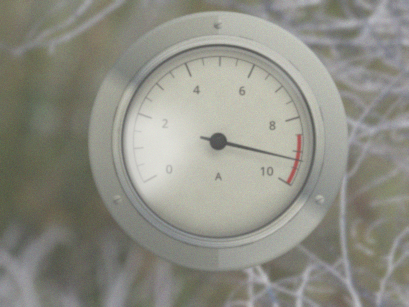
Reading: 9.25,A
